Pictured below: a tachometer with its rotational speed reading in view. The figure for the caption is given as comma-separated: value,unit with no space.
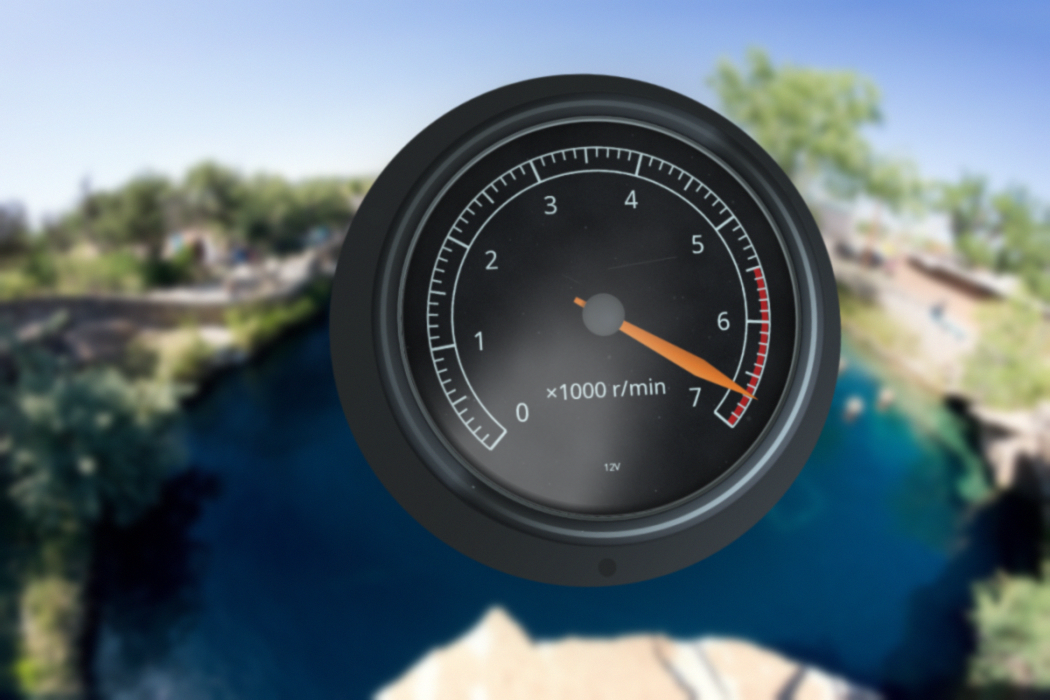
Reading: 6700,rpm
